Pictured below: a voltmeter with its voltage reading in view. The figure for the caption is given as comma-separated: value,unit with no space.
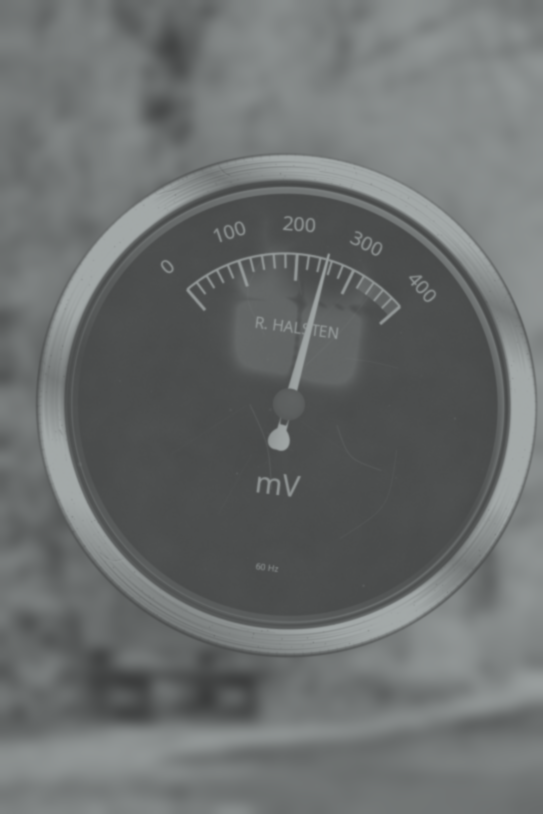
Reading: 250,mV
